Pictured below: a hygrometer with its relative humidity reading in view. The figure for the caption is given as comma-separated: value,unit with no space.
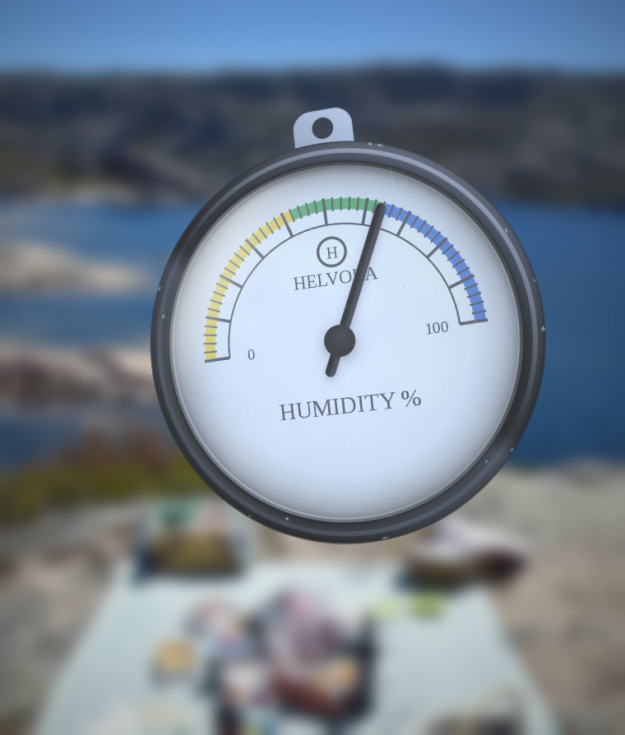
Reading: 64,%
